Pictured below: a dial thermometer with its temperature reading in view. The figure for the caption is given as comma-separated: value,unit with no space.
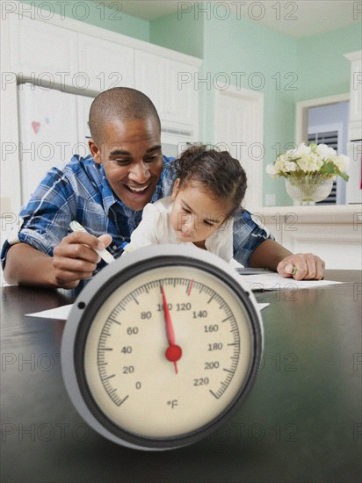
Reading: 100,°F
